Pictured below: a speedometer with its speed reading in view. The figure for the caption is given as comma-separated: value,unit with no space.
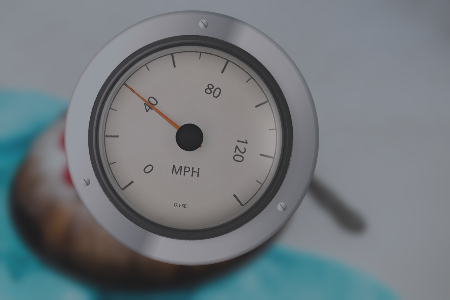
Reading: 40,mph
